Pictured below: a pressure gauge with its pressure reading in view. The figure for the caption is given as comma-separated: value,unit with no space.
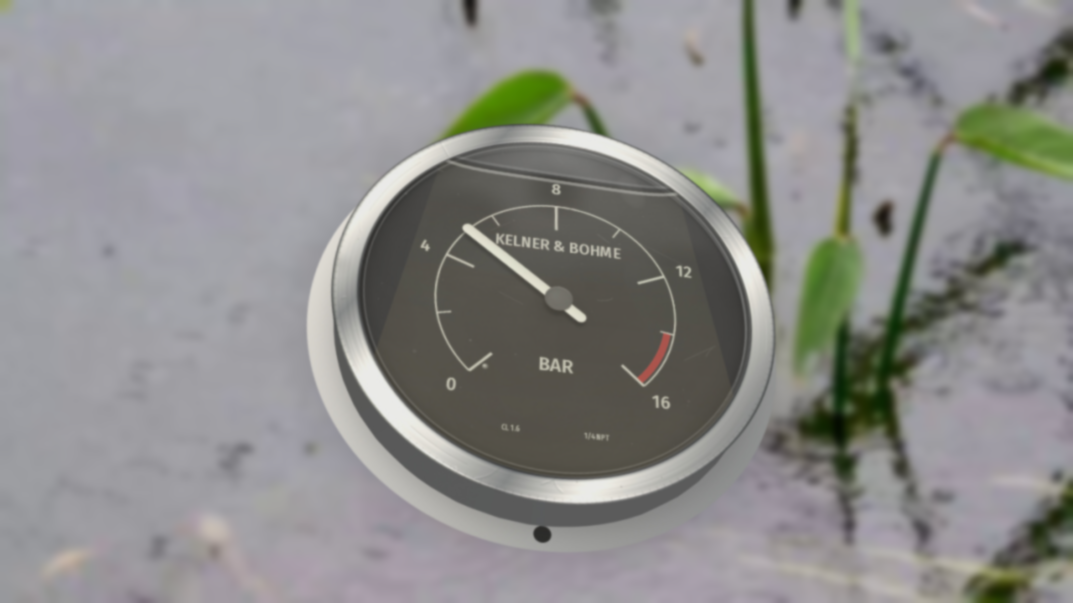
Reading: 5,bar
